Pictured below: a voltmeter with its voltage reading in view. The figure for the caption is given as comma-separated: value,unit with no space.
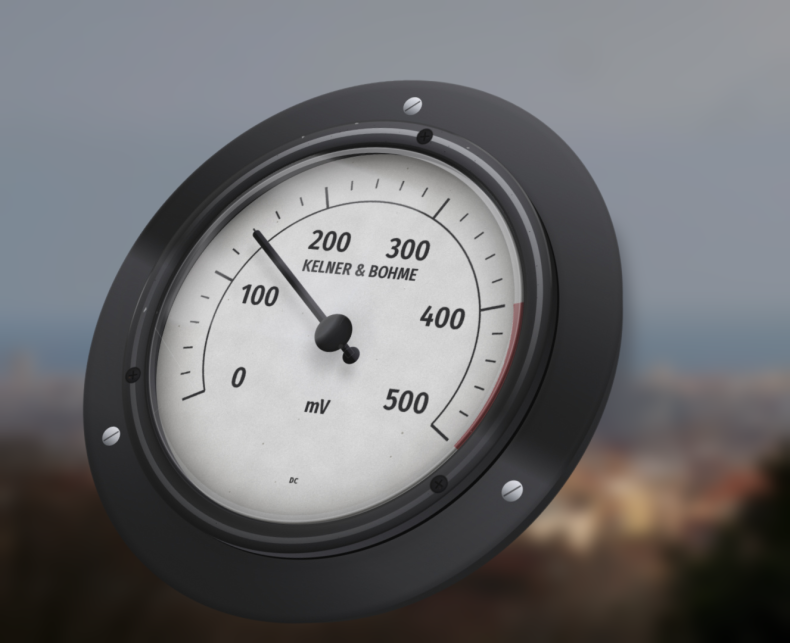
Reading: 140,mV
